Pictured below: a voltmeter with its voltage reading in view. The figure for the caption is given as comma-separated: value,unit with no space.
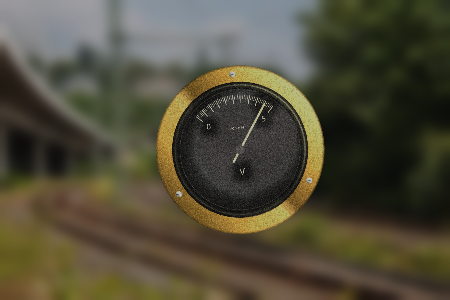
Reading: 4.5,V
